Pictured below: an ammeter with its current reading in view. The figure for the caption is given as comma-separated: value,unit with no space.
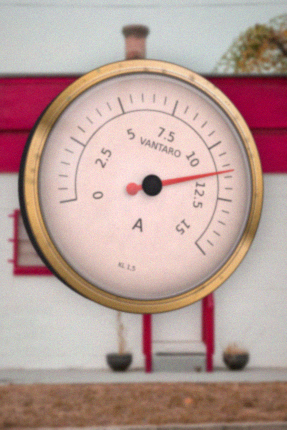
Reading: 11.25,A
